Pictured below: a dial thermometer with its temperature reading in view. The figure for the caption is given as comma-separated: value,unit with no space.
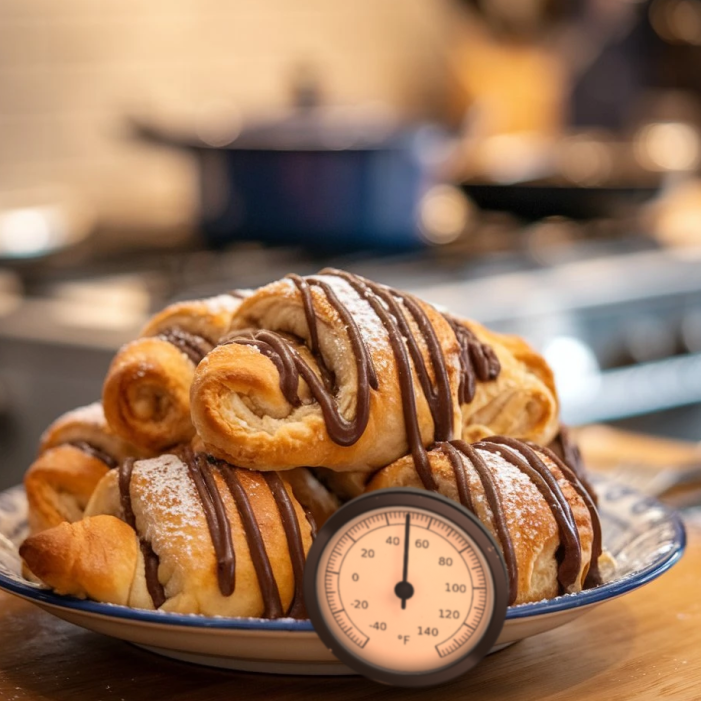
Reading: 50,°F
